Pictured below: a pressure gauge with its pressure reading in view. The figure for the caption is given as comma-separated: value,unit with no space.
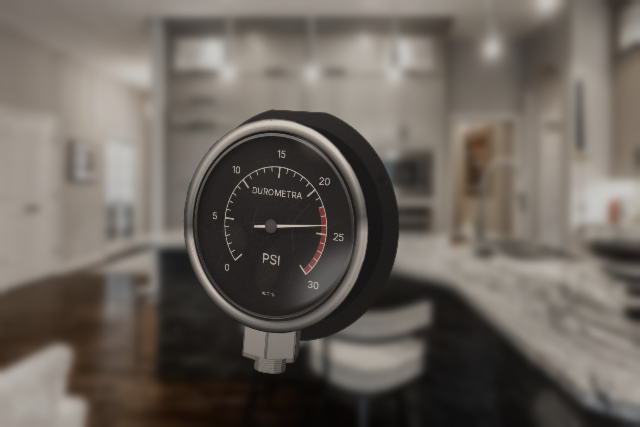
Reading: 24,psi
